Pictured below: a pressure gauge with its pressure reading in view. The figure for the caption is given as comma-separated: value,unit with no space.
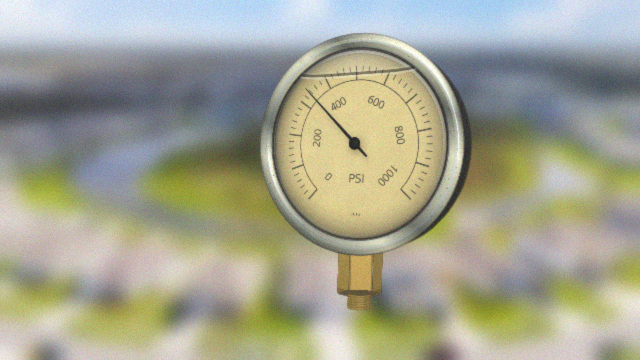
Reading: 340,psi
